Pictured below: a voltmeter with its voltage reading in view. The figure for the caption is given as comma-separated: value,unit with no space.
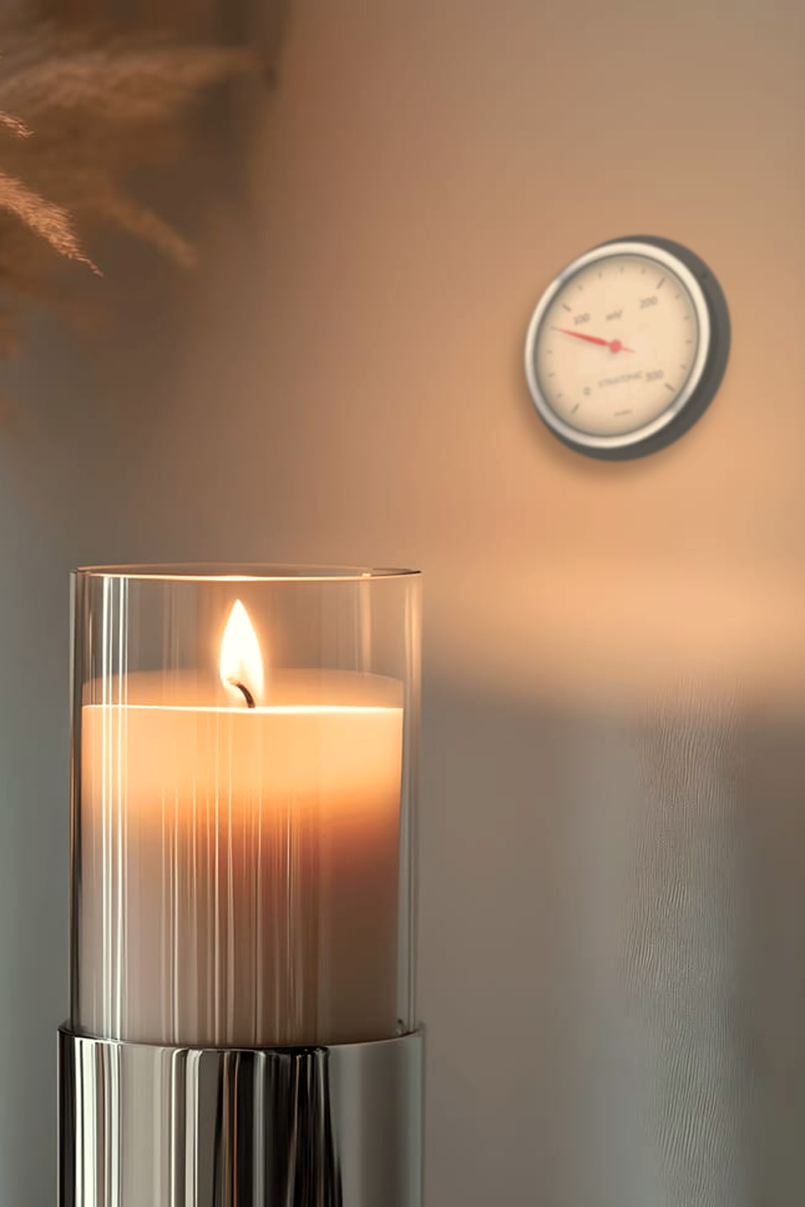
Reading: 80,mV
